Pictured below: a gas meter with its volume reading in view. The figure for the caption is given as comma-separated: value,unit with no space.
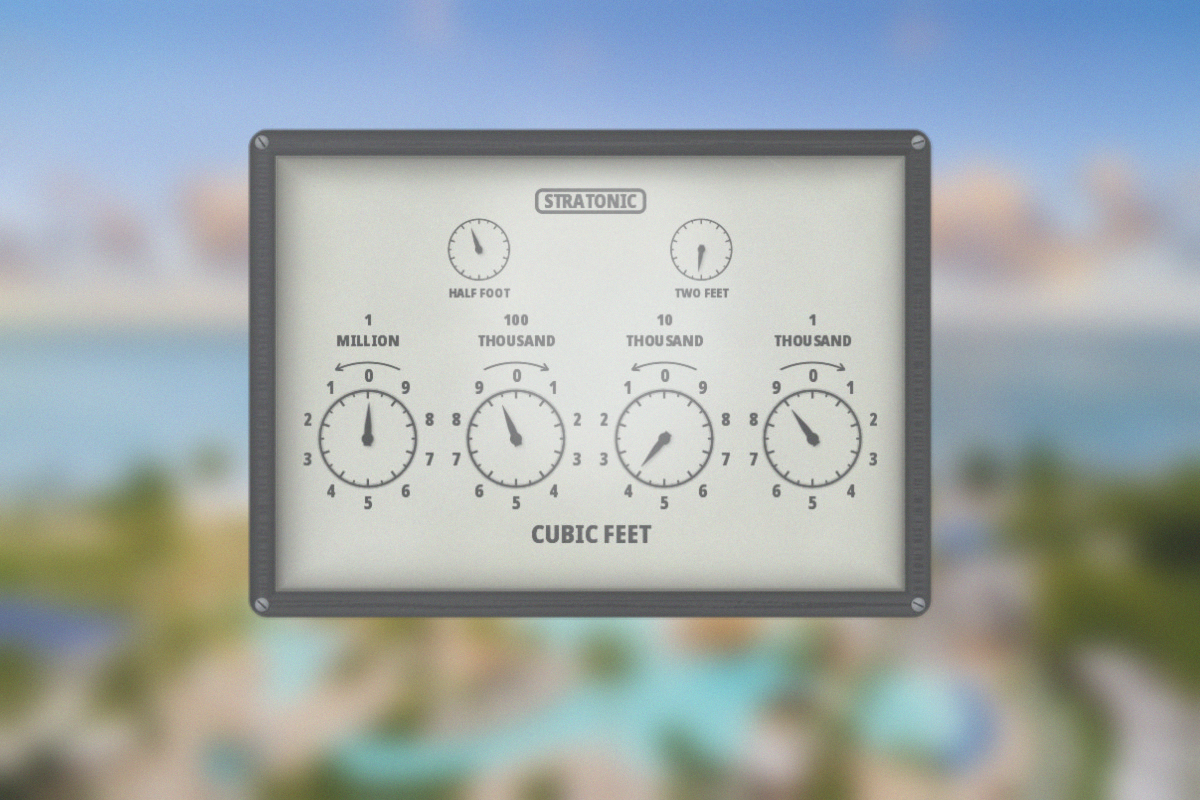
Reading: 993900,ft³
